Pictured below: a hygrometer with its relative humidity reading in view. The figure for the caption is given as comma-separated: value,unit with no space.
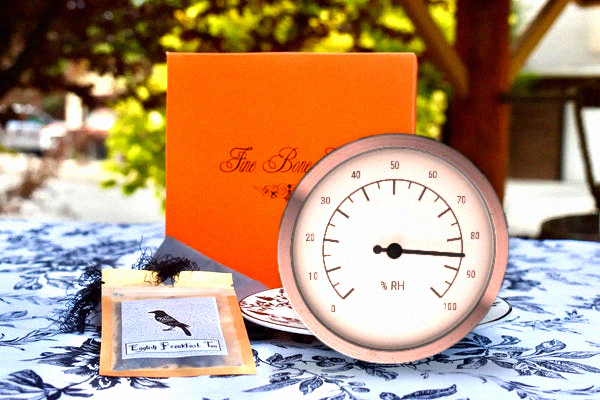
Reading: 85,%
